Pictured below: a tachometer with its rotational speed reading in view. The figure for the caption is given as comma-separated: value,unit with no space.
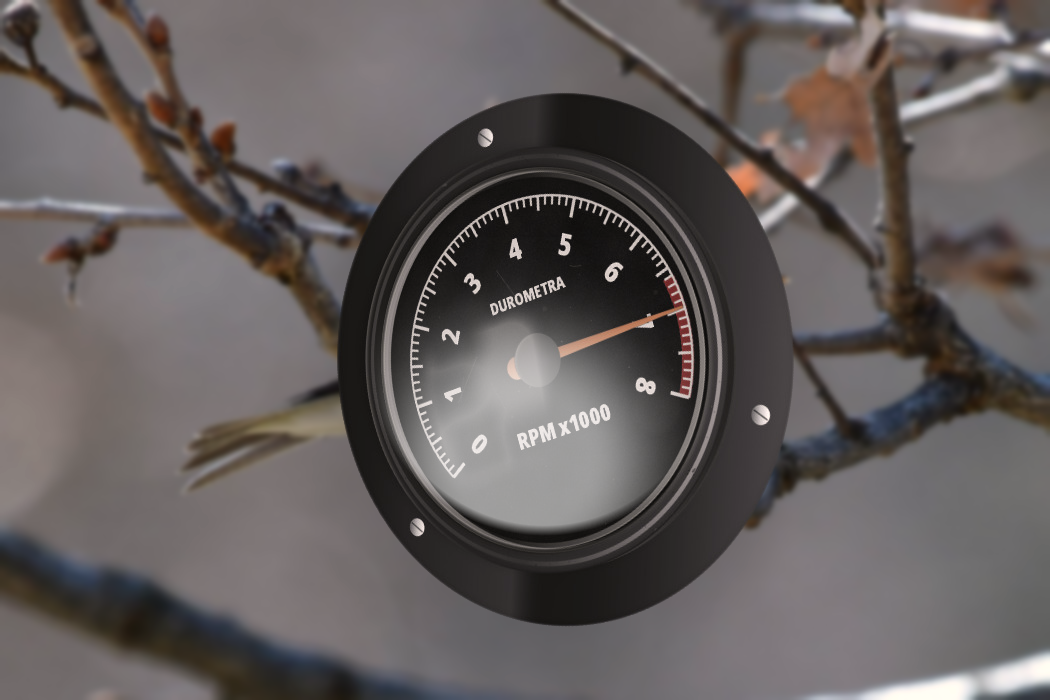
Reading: 7000,rpm
